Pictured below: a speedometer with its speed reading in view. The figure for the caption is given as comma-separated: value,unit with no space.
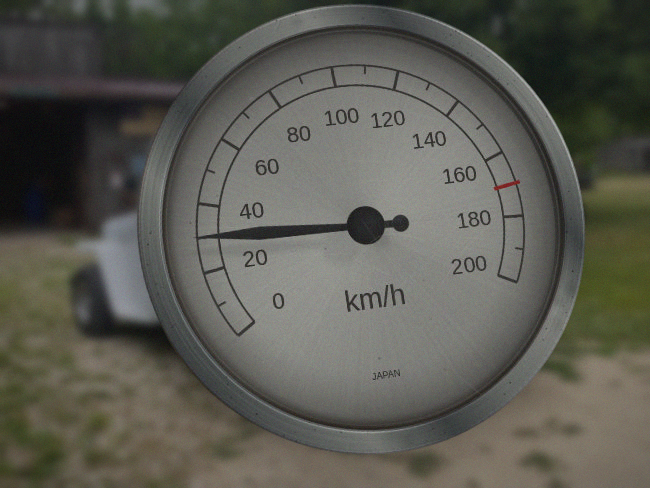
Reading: 30,km/h
